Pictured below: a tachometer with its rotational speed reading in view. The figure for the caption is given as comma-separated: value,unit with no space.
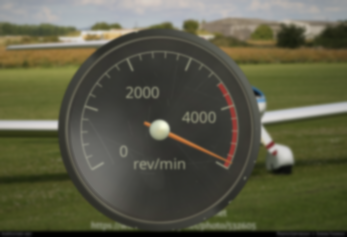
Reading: 4900,rpm
